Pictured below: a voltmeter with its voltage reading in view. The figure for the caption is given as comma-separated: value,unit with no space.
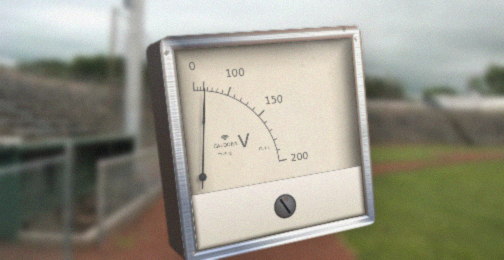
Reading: 50,V
